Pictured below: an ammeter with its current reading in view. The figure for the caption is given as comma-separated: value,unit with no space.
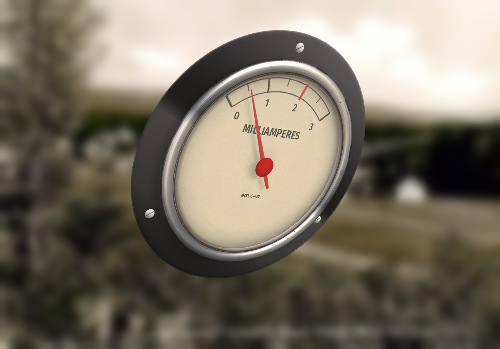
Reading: 0.5,mA
